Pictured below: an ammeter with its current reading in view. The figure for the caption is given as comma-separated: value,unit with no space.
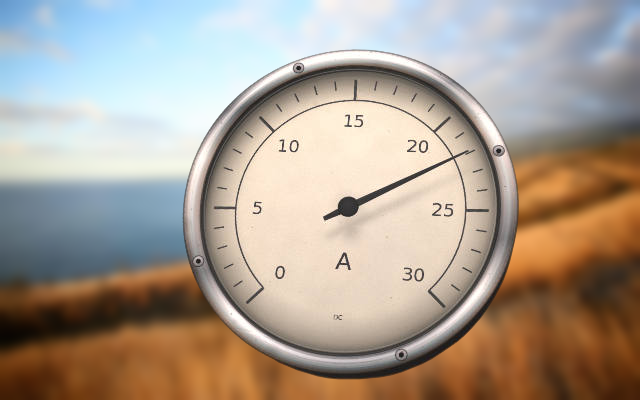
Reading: 22,A
